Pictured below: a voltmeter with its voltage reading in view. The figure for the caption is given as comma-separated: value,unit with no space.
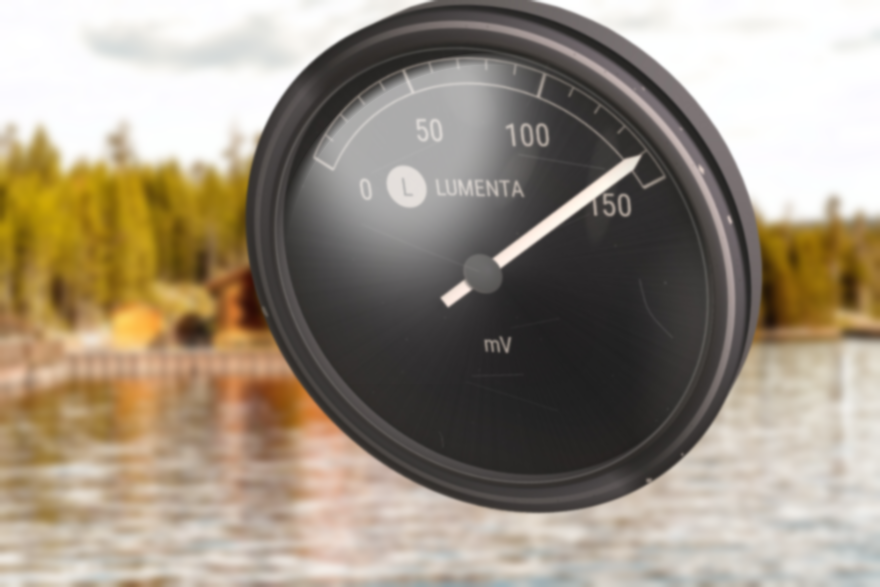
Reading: 140,mV
